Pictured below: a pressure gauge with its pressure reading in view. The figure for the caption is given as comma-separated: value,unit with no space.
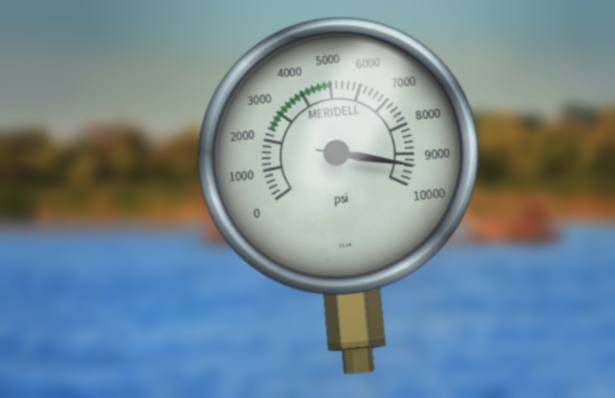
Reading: 9400,psi
